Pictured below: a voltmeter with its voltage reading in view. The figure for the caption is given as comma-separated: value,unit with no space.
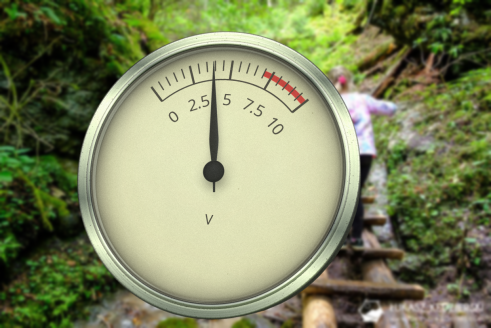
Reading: 4,V
